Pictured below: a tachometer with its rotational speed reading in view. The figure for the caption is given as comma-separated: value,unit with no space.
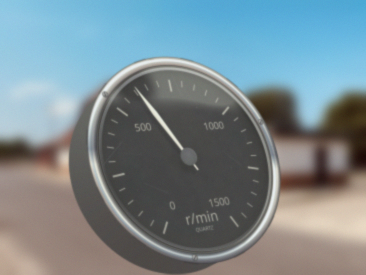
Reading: 600,rpm
